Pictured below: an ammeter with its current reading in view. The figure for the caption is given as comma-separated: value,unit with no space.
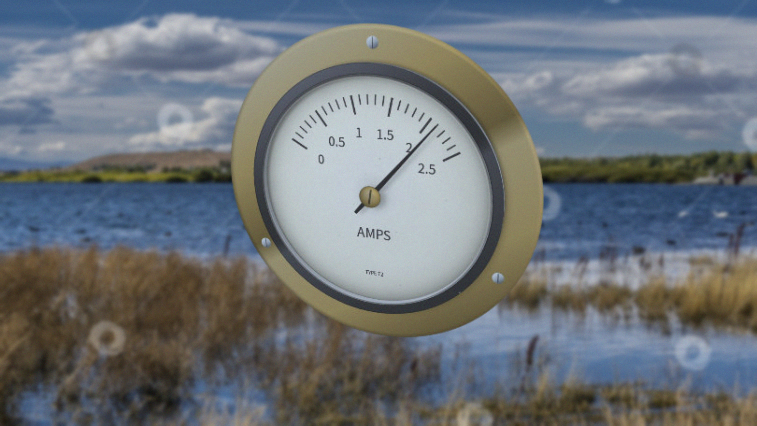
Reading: 2.1,A
